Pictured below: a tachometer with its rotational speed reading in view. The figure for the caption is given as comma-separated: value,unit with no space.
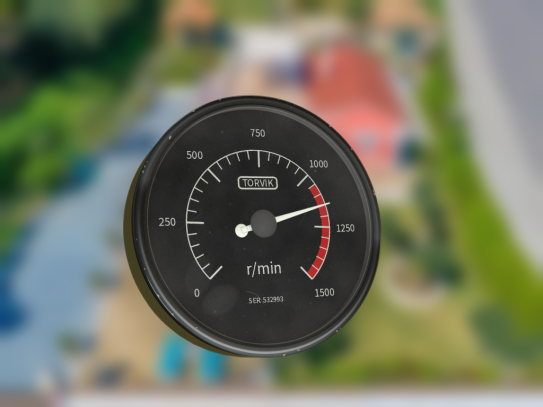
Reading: 1150,rpm
